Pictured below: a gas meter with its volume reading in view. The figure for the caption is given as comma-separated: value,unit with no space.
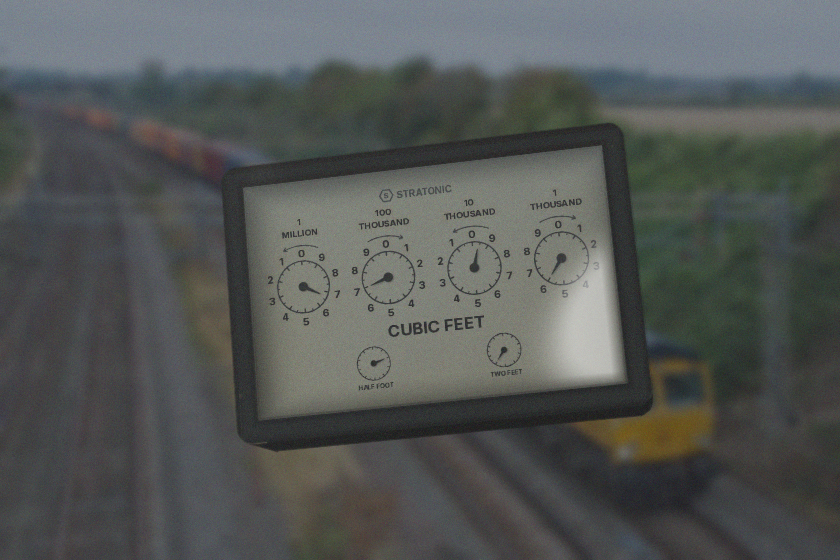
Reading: 669600,ft³
